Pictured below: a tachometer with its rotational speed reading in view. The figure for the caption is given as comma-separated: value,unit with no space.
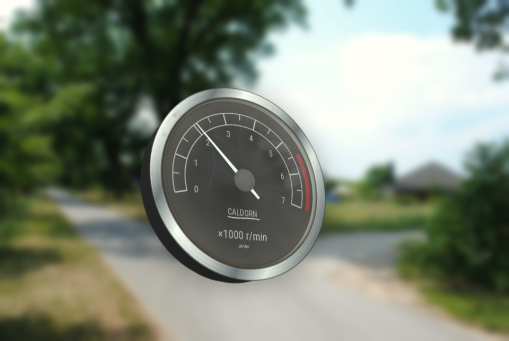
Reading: 2000,rpm
